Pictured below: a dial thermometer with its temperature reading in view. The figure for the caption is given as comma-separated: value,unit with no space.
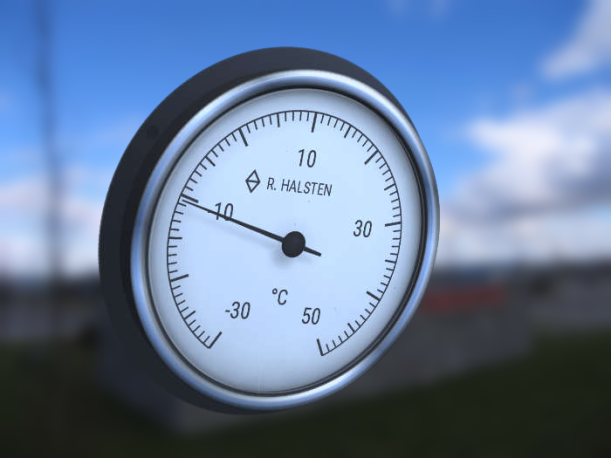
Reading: -10.5,°C
